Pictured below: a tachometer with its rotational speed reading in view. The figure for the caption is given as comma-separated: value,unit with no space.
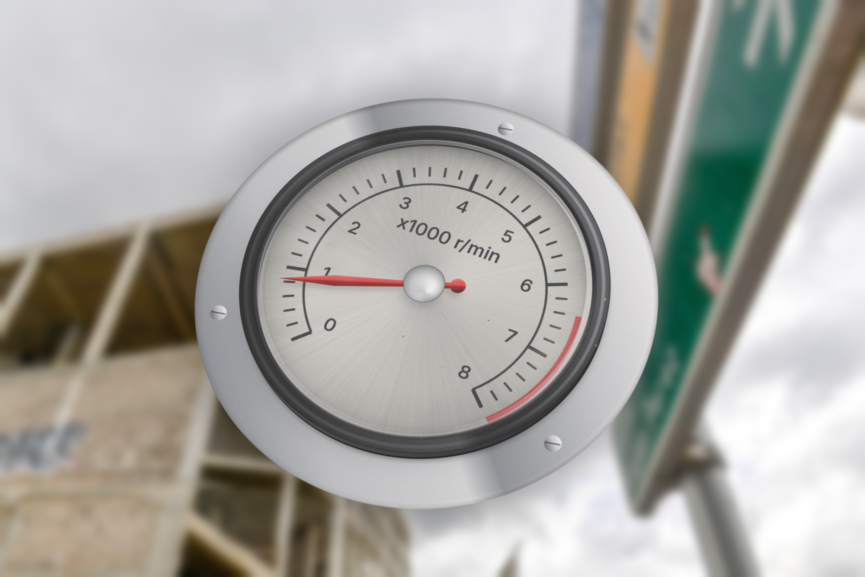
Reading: 800,rpm
